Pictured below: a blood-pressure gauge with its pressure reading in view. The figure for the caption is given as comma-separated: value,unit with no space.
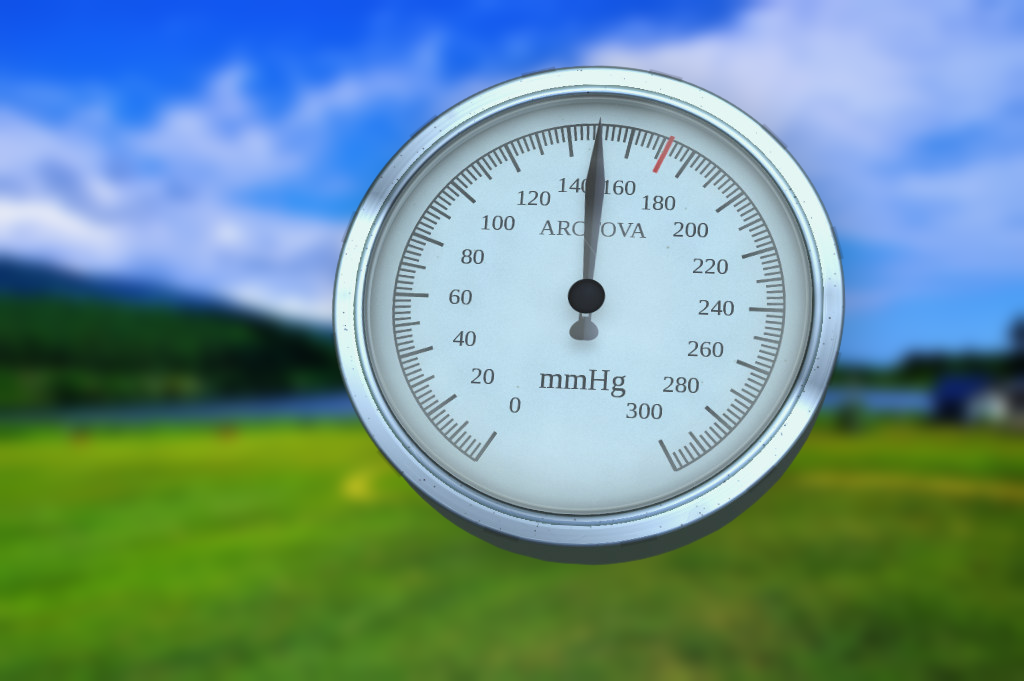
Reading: 150,mmHg
